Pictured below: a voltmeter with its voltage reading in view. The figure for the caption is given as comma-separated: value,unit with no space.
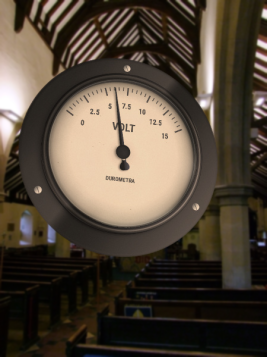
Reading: 6,V
